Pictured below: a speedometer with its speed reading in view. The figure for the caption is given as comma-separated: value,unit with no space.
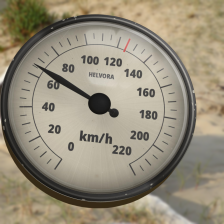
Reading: 65,km/h
